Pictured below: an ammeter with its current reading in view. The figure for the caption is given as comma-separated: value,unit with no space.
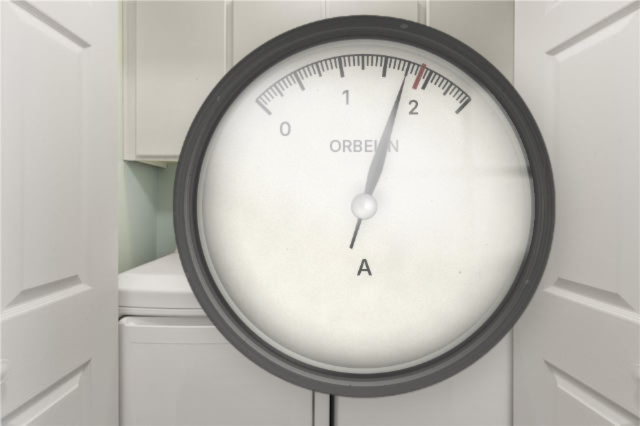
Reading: 1.75,A
